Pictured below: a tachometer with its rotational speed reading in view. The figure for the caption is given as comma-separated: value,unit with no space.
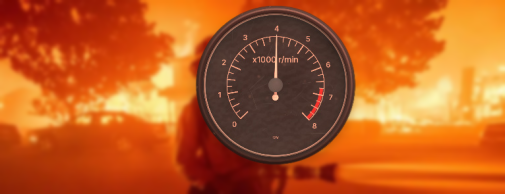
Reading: 4000,rpm
